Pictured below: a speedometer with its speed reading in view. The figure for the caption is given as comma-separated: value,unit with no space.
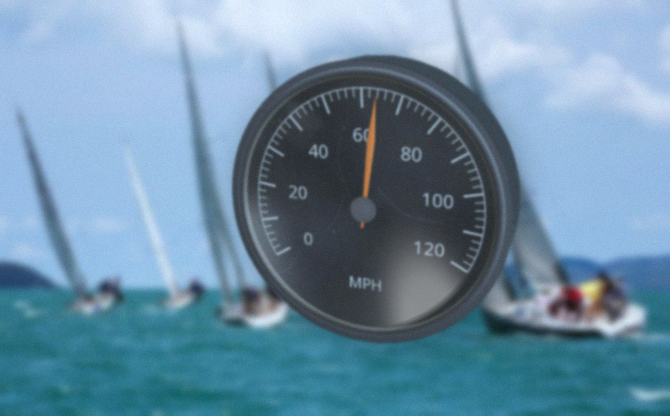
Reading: 64,mph
